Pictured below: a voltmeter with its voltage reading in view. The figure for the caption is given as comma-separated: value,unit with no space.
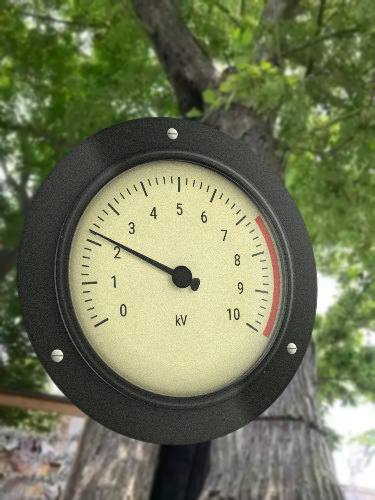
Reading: 2.2,kV
